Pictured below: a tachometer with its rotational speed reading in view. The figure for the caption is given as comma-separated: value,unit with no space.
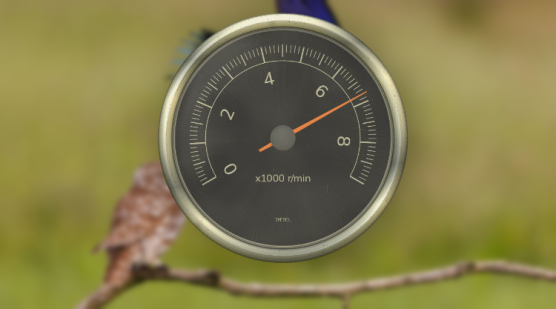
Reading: 6800,rpm
